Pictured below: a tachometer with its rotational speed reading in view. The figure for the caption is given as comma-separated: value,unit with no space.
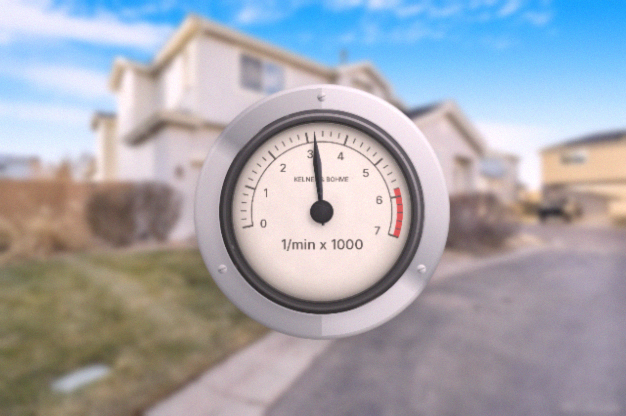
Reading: 3200,rpm
